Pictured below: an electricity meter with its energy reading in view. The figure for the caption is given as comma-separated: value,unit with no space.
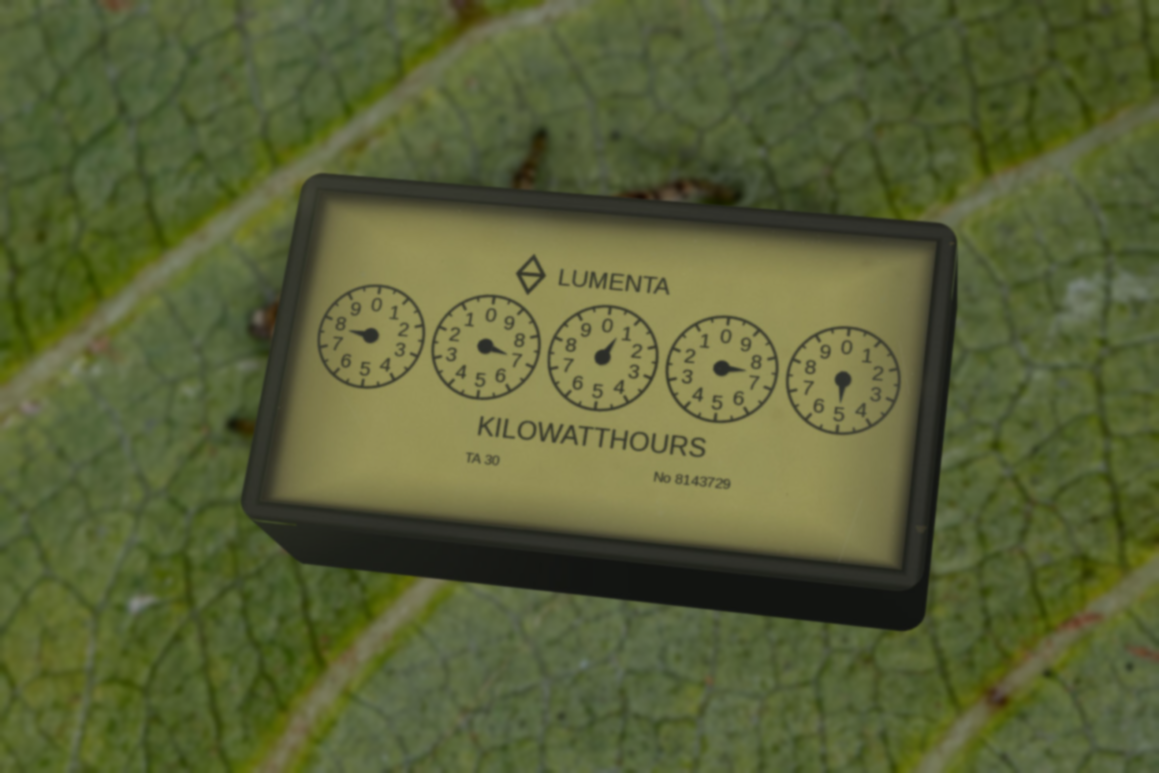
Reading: 77075,kWh
